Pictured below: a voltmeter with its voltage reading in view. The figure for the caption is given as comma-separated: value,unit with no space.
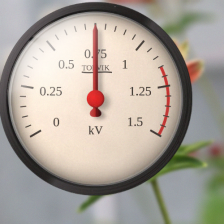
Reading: 0.75,kV
